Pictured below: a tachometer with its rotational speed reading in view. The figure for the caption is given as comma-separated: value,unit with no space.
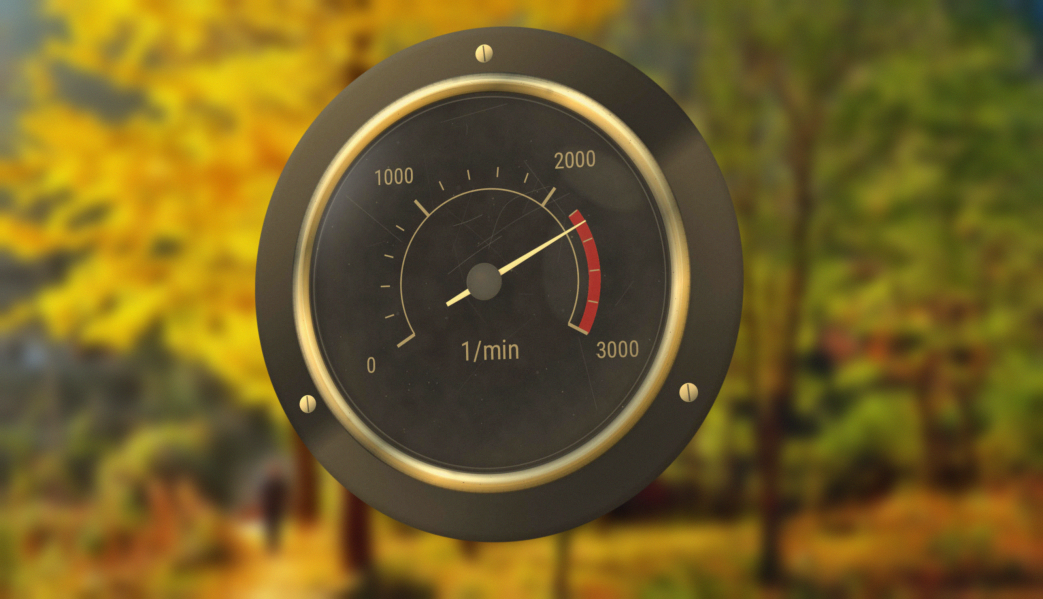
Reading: 2300,rpm
